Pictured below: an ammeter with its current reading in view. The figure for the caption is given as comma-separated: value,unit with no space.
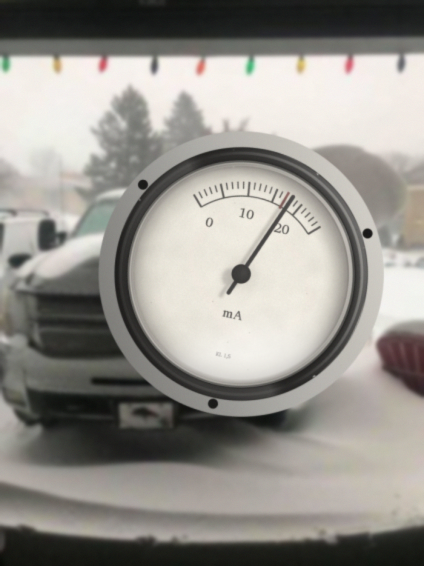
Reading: 18,mA
